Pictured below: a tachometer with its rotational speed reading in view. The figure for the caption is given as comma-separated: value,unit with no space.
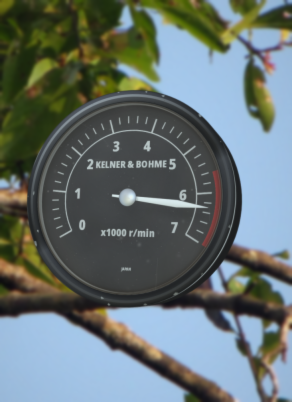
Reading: 6300,rpm
